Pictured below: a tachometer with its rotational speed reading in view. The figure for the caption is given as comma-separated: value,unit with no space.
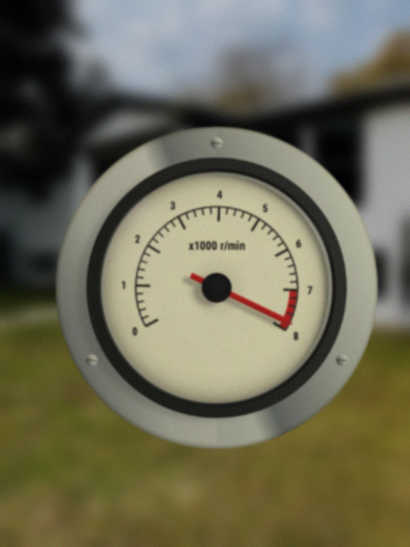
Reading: 7800,rpm
